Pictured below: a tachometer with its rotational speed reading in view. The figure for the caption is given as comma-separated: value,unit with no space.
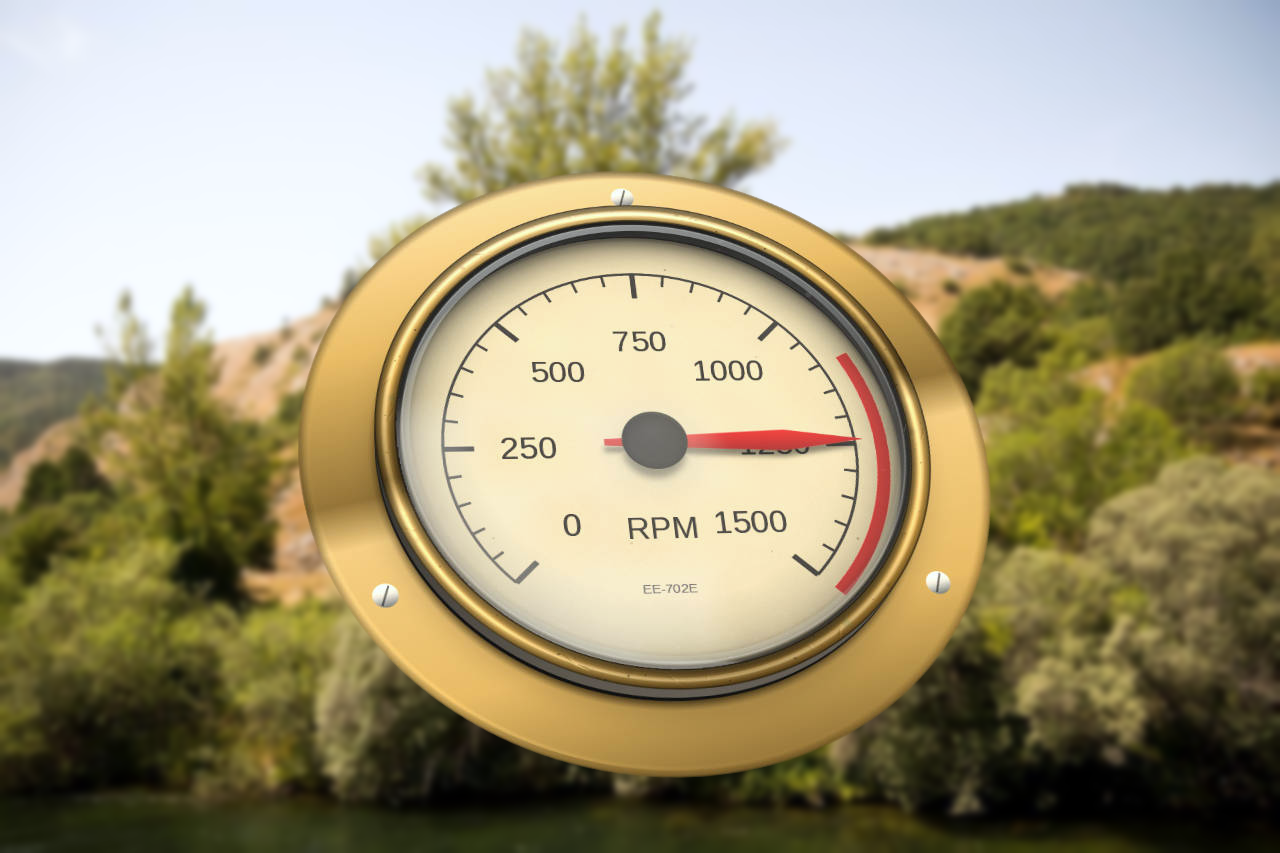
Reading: 1250,rpm
